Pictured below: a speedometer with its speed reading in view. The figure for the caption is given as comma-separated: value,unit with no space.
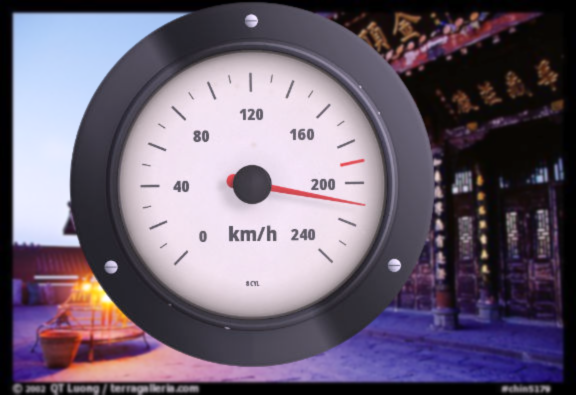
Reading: 210,km/h
